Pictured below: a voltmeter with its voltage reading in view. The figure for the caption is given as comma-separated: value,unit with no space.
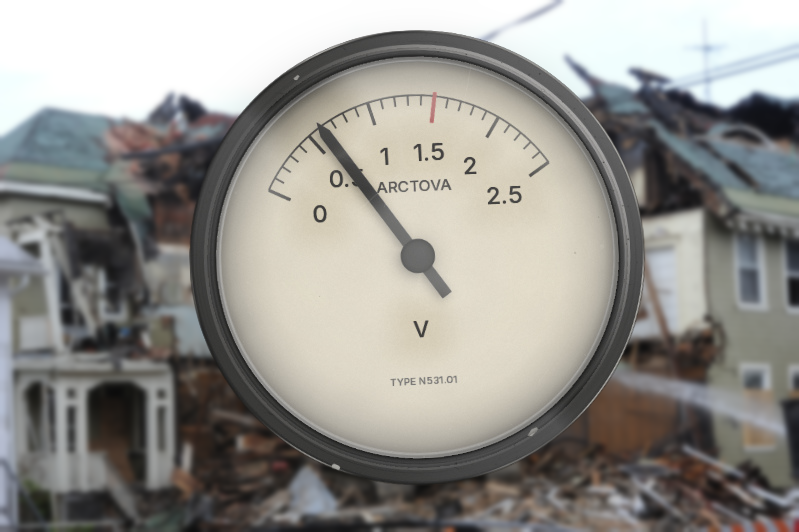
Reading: 0.6,V
